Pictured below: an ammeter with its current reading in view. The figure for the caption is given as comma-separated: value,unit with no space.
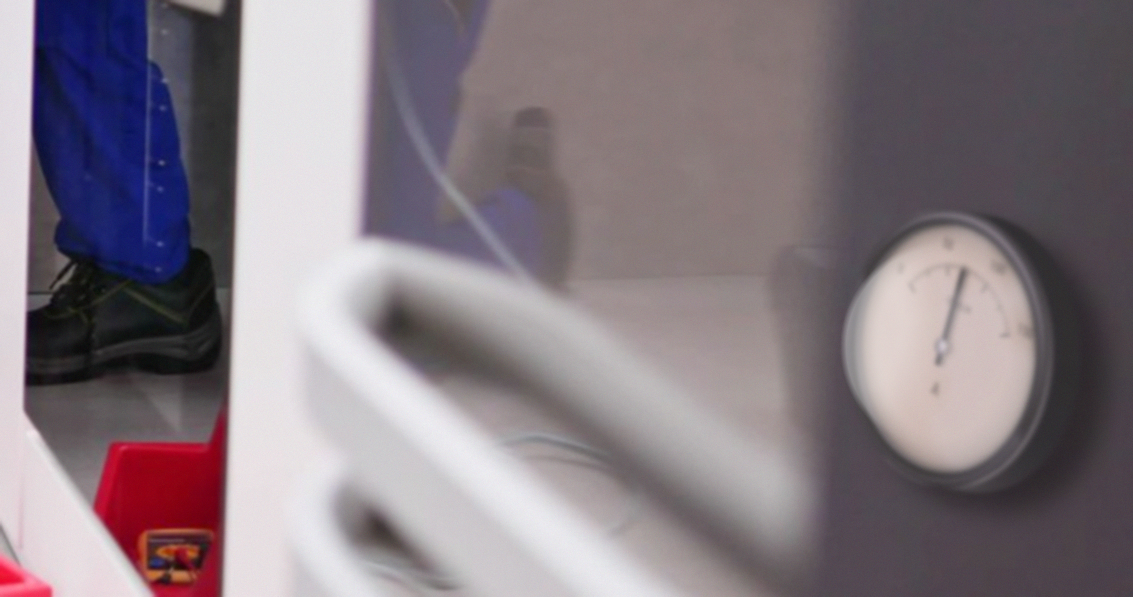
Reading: 75,A
